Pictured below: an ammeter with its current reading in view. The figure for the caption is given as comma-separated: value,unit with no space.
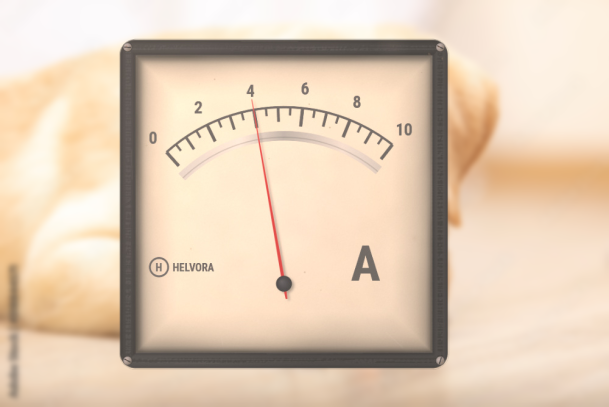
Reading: 4,A
